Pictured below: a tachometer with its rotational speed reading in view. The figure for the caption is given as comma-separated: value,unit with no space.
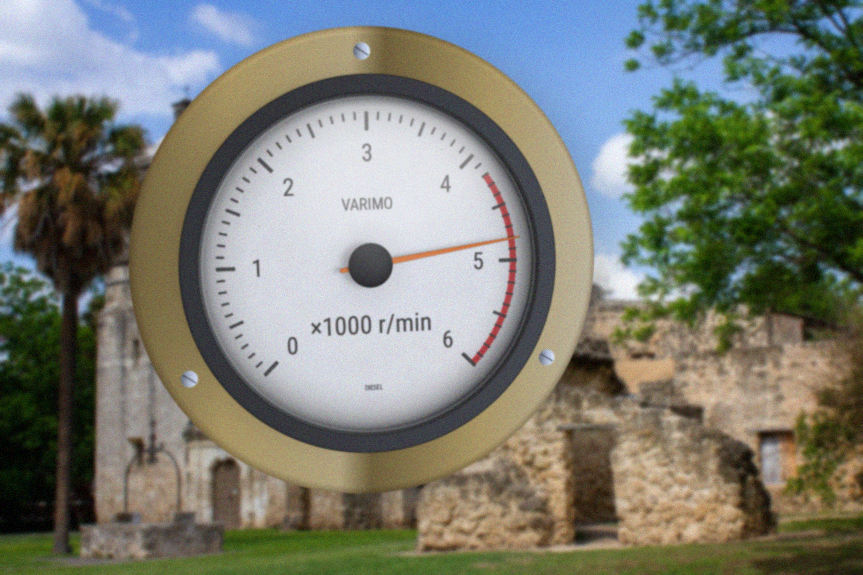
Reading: 4800,rpm
